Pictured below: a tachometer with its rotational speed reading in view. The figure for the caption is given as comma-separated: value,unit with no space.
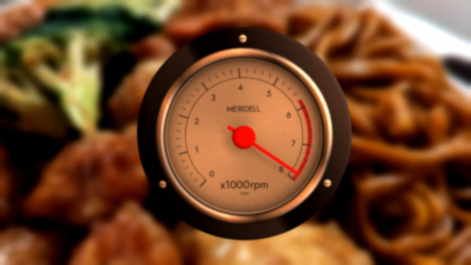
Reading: 7800,rpm
